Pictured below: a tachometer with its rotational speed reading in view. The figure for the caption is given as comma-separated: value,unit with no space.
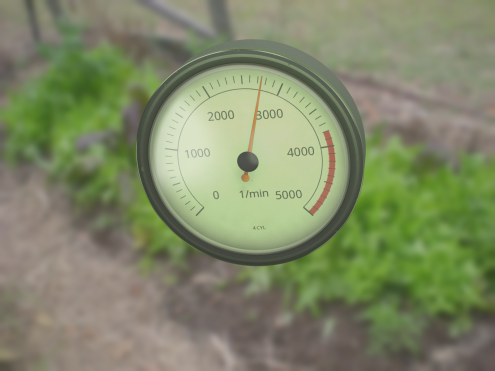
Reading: 2750,rpm
